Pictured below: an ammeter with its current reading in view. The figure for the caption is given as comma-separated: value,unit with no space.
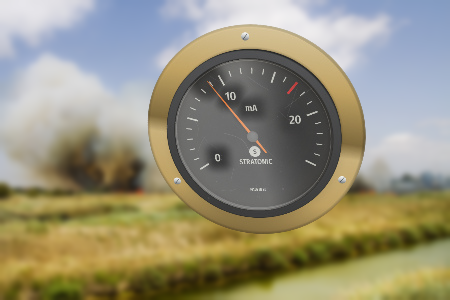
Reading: 9,mA
